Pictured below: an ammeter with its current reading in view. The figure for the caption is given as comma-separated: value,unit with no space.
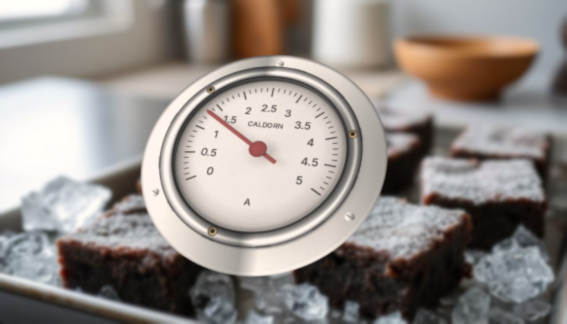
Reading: 1.3,A
